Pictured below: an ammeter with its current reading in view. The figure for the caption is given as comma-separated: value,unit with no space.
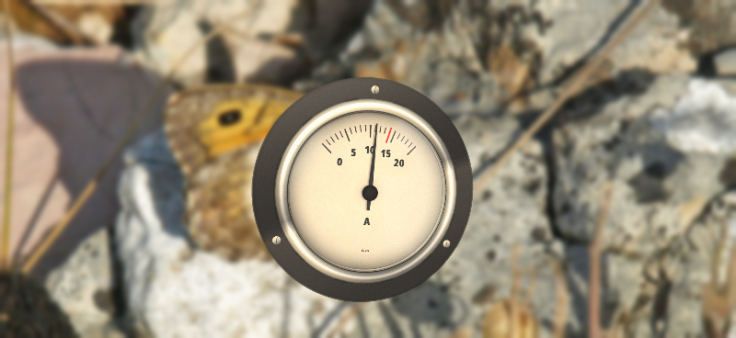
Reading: 11,A
